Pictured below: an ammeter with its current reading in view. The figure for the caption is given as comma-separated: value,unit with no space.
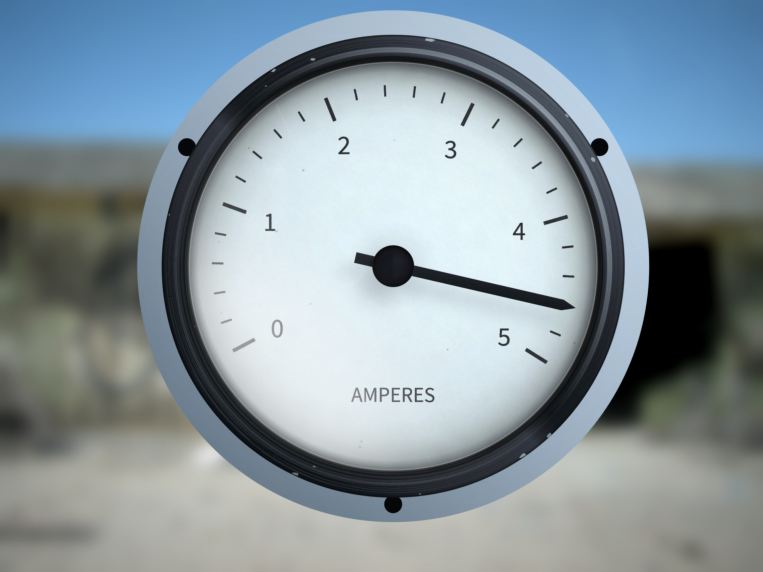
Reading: 4.6,A
